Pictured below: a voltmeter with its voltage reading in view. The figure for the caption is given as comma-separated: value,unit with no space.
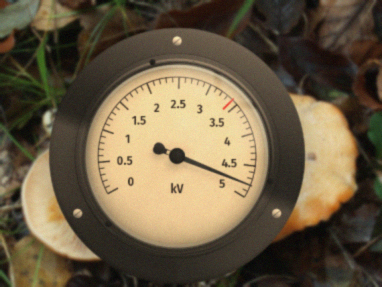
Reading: 4.8,kV
